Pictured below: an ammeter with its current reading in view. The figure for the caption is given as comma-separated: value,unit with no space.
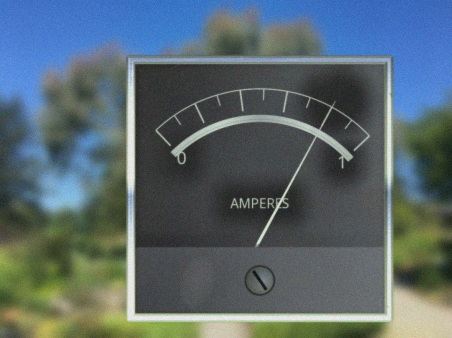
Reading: 0.8,A
